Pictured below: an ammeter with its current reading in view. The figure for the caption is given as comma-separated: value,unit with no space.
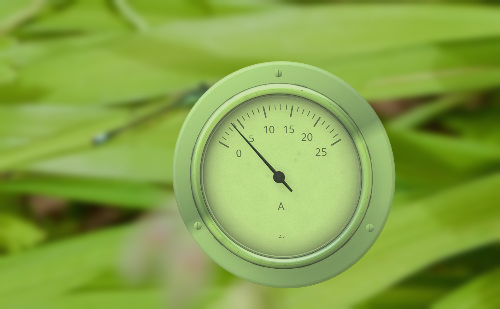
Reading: 4,A
